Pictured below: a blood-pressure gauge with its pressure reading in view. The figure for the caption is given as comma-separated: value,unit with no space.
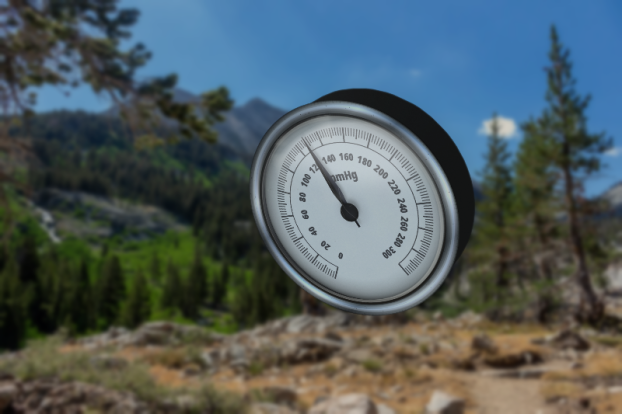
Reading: 130,mmHg
